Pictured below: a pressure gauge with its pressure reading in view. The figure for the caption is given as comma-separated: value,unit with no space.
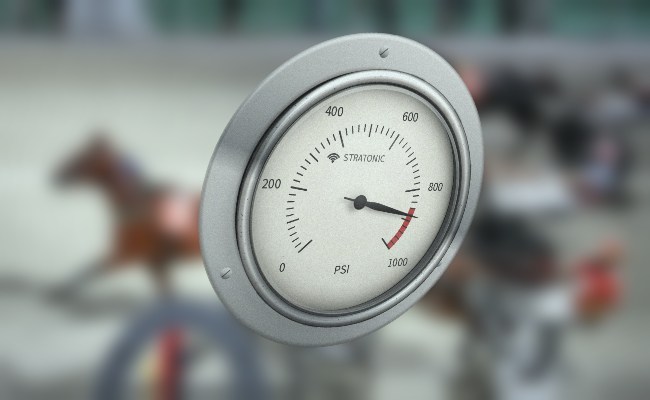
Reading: 880,psi
